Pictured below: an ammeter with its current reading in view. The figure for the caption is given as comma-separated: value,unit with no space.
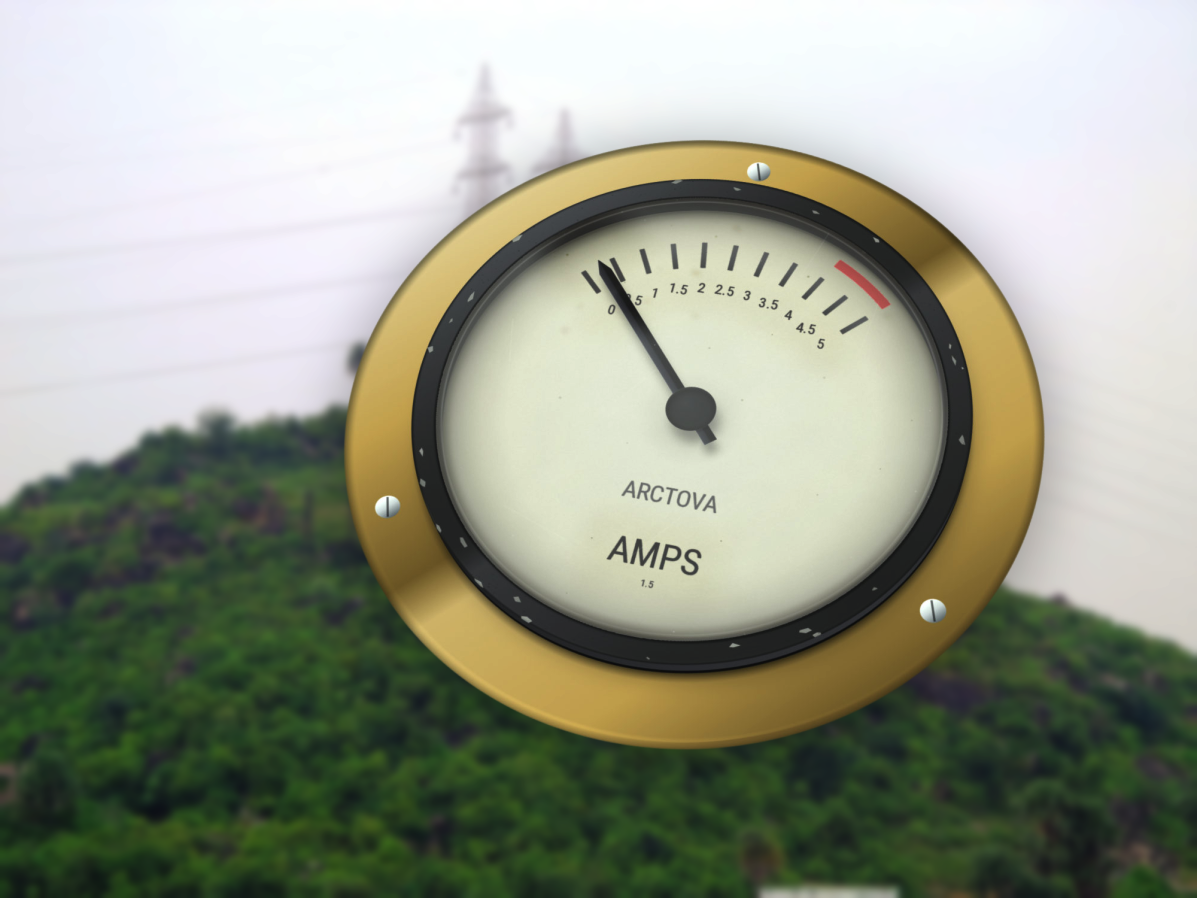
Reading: 0.25,A
